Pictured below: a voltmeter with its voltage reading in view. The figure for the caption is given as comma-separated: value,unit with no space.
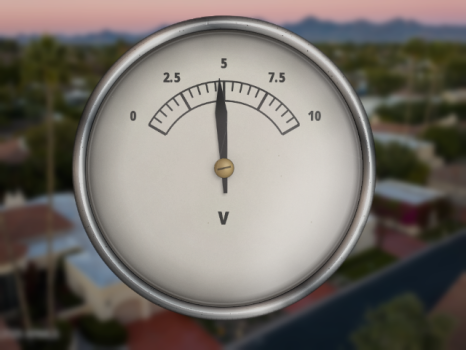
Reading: 4.75,V
